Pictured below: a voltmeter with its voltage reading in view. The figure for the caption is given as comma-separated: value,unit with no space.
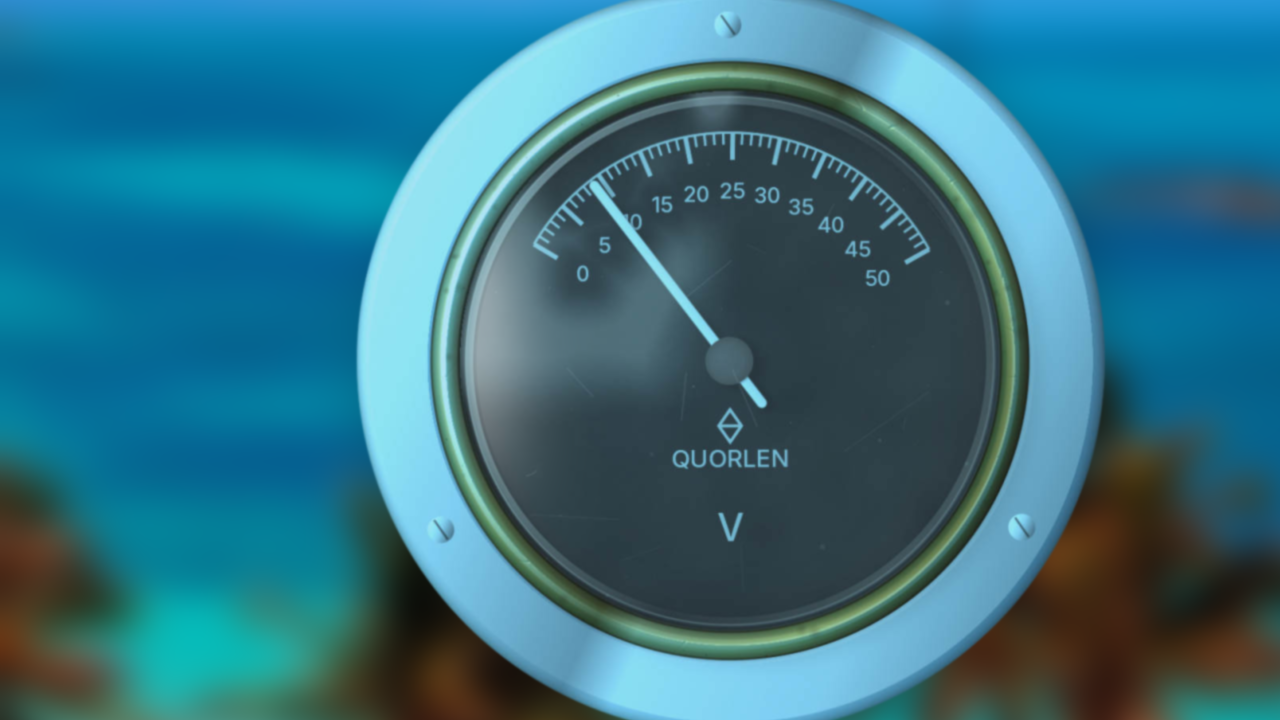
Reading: 9,V
